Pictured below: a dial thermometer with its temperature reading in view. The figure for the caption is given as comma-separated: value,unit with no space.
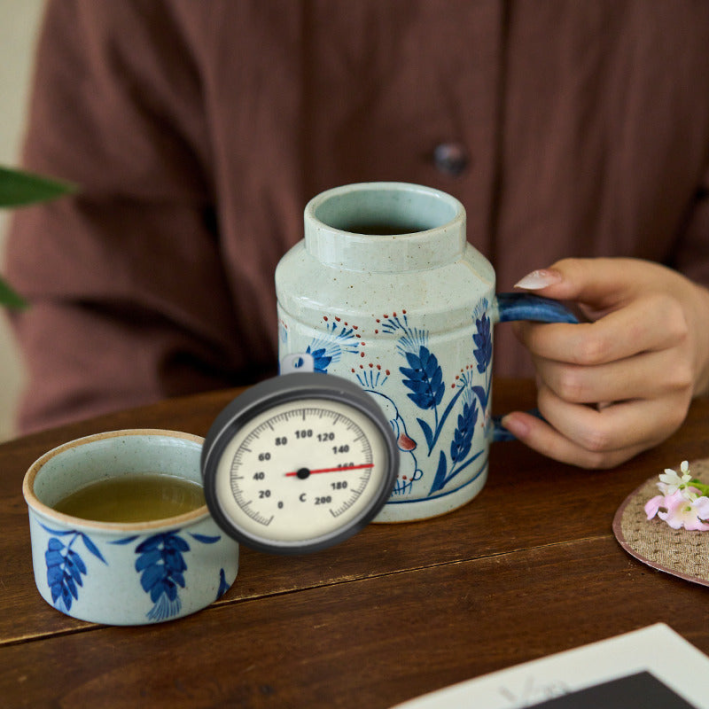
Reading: 160,°C
